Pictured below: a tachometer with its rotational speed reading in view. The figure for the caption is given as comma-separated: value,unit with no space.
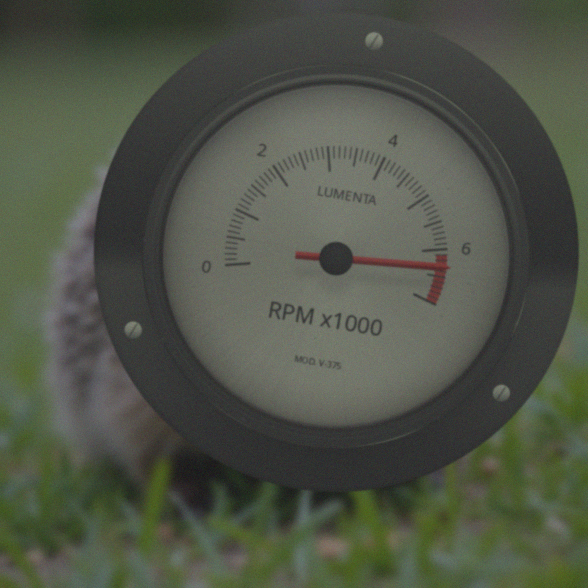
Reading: 6300,rpm
